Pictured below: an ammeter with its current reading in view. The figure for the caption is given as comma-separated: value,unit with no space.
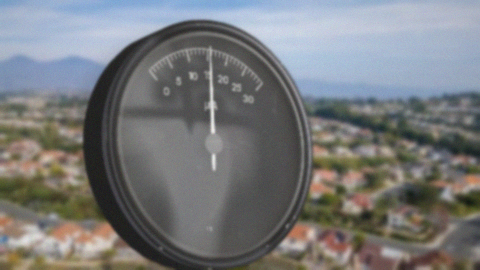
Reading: 15,µA
